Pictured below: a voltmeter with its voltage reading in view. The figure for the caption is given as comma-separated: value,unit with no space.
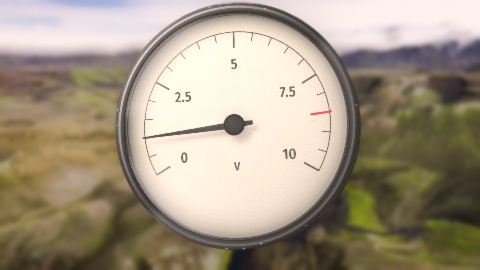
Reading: 1,V
